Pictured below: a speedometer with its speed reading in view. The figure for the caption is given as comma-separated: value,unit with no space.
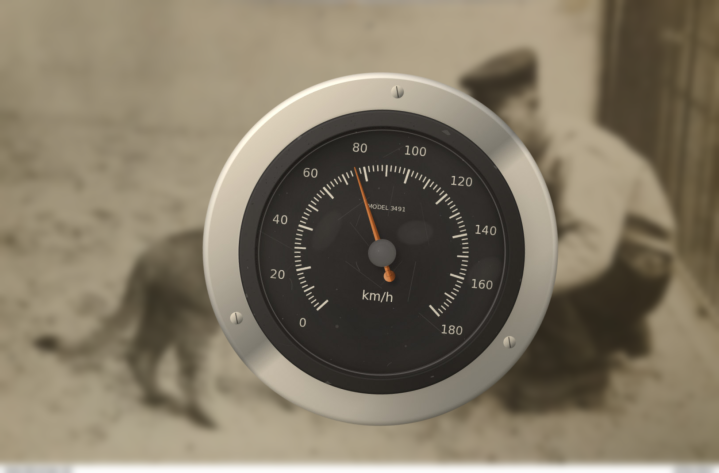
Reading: 76,km/h
